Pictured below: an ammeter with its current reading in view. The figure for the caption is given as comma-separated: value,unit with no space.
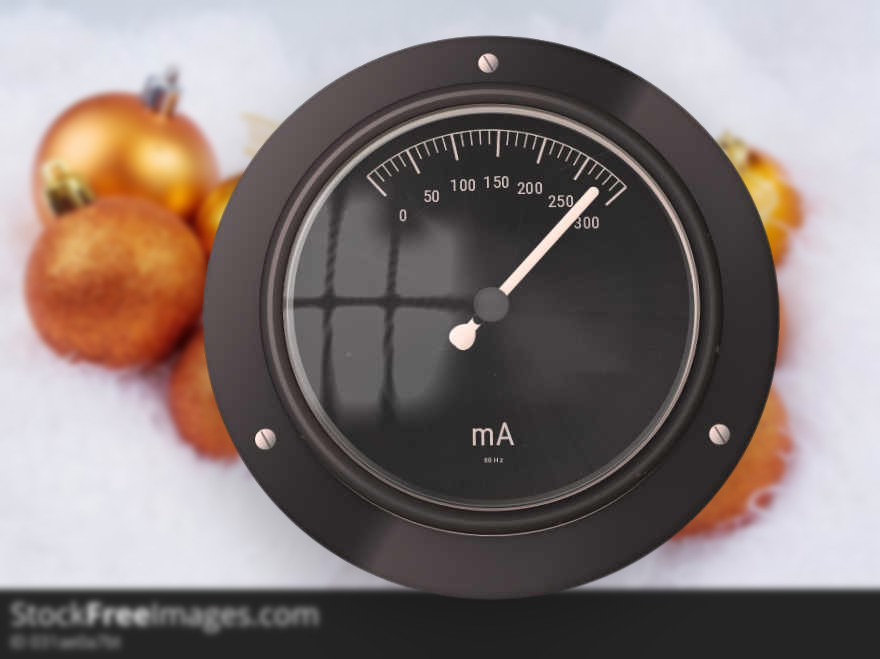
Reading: 280,mA
